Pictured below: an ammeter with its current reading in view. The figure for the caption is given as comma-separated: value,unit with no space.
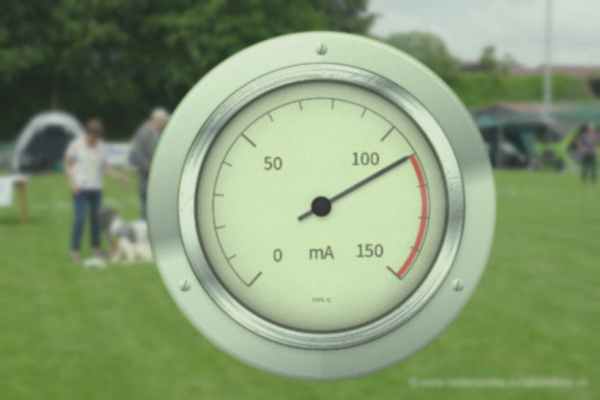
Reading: 110,mA
